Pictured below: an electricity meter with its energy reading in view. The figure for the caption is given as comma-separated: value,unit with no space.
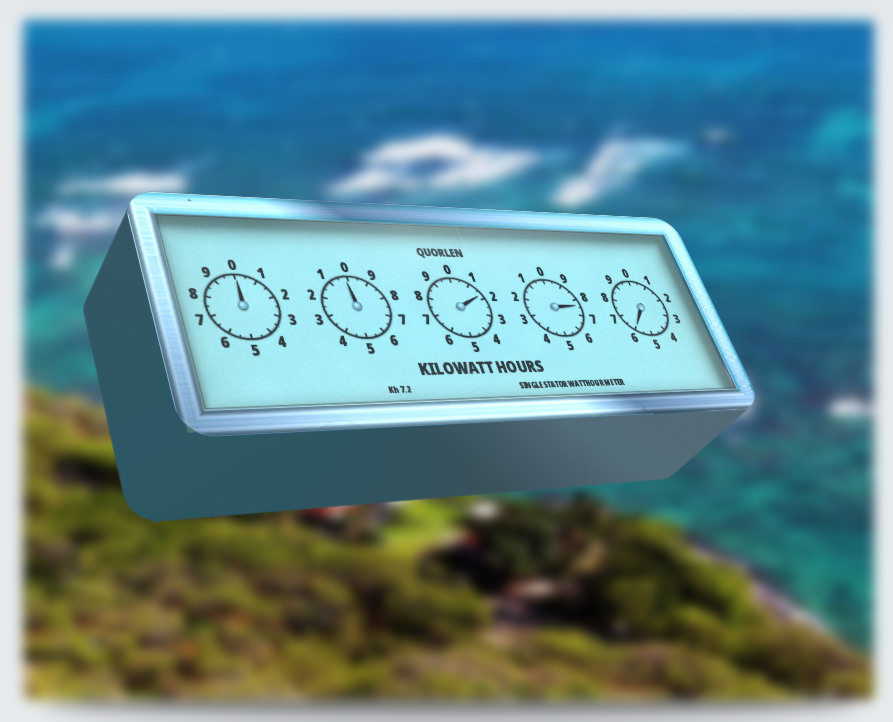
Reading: 176,kWh
